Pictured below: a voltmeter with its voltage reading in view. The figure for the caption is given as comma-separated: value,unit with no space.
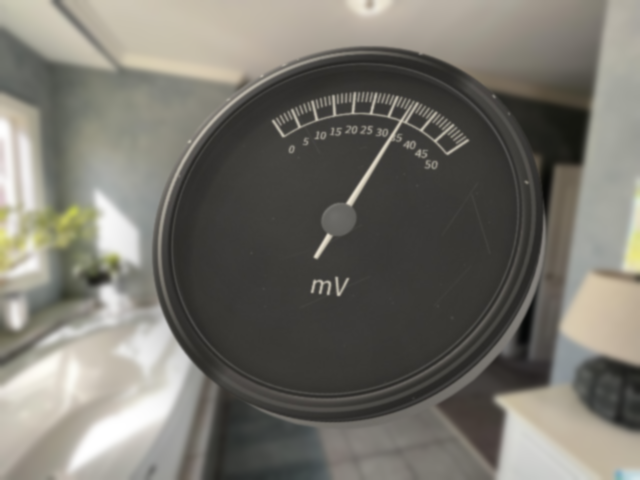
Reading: 35,mV
